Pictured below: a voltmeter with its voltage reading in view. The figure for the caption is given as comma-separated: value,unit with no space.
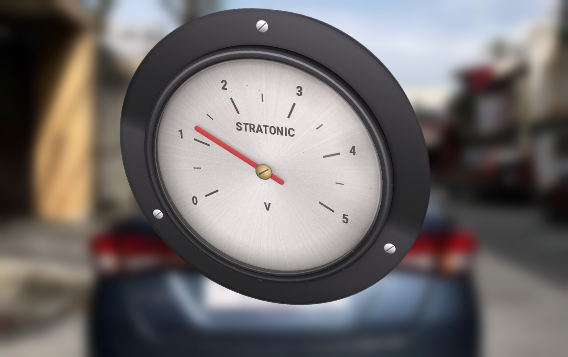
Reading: 1.25,V
